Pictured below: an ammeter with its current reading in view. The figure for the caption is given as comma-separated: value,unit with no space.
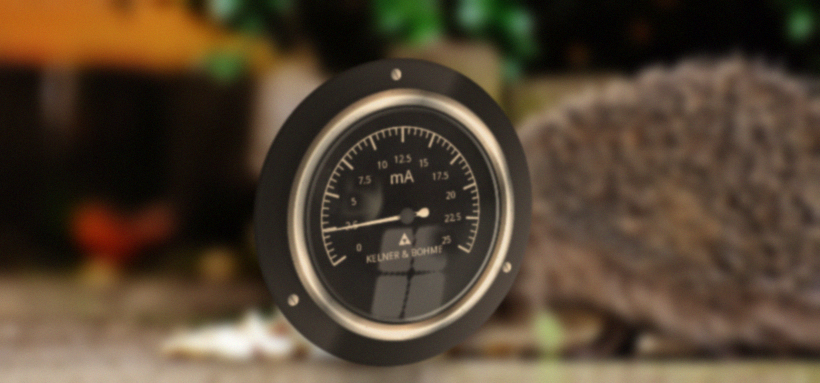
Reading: 2.5,mA
